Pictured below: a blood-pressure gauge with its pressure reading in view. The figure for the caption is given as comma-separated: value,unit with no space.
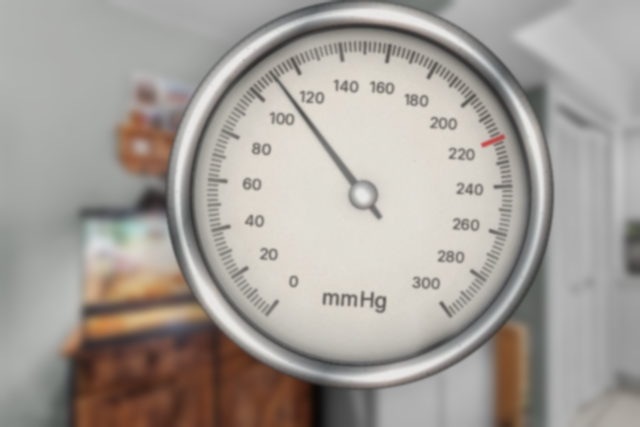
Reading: 110,mmHg
